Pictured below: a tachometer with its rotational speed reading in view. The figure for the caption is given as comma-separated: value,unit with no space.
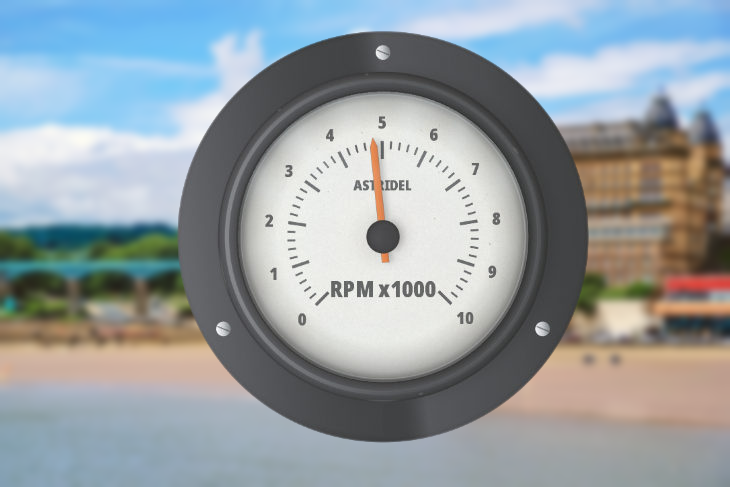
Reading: 4800,rpm
